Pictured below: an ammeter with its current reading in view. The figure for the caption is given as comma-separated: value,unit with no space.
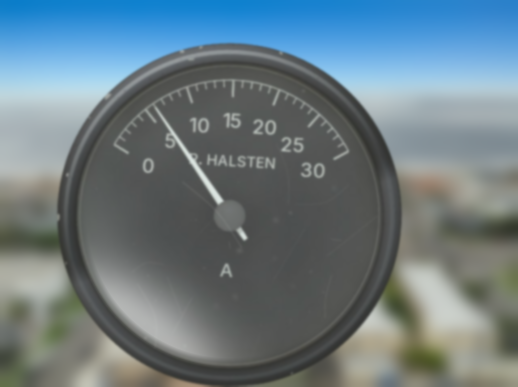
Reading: 6,A
